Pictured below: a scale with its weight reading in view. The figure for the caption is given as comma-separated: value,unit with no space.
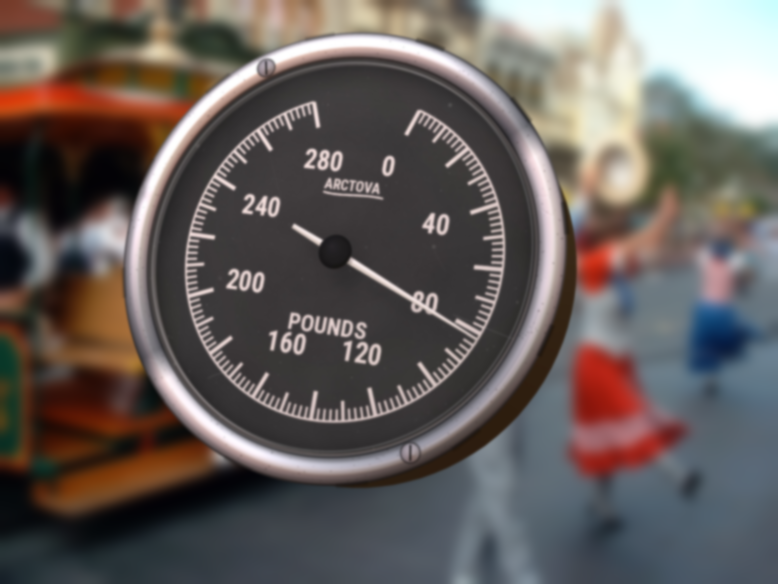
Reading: 82,lb
